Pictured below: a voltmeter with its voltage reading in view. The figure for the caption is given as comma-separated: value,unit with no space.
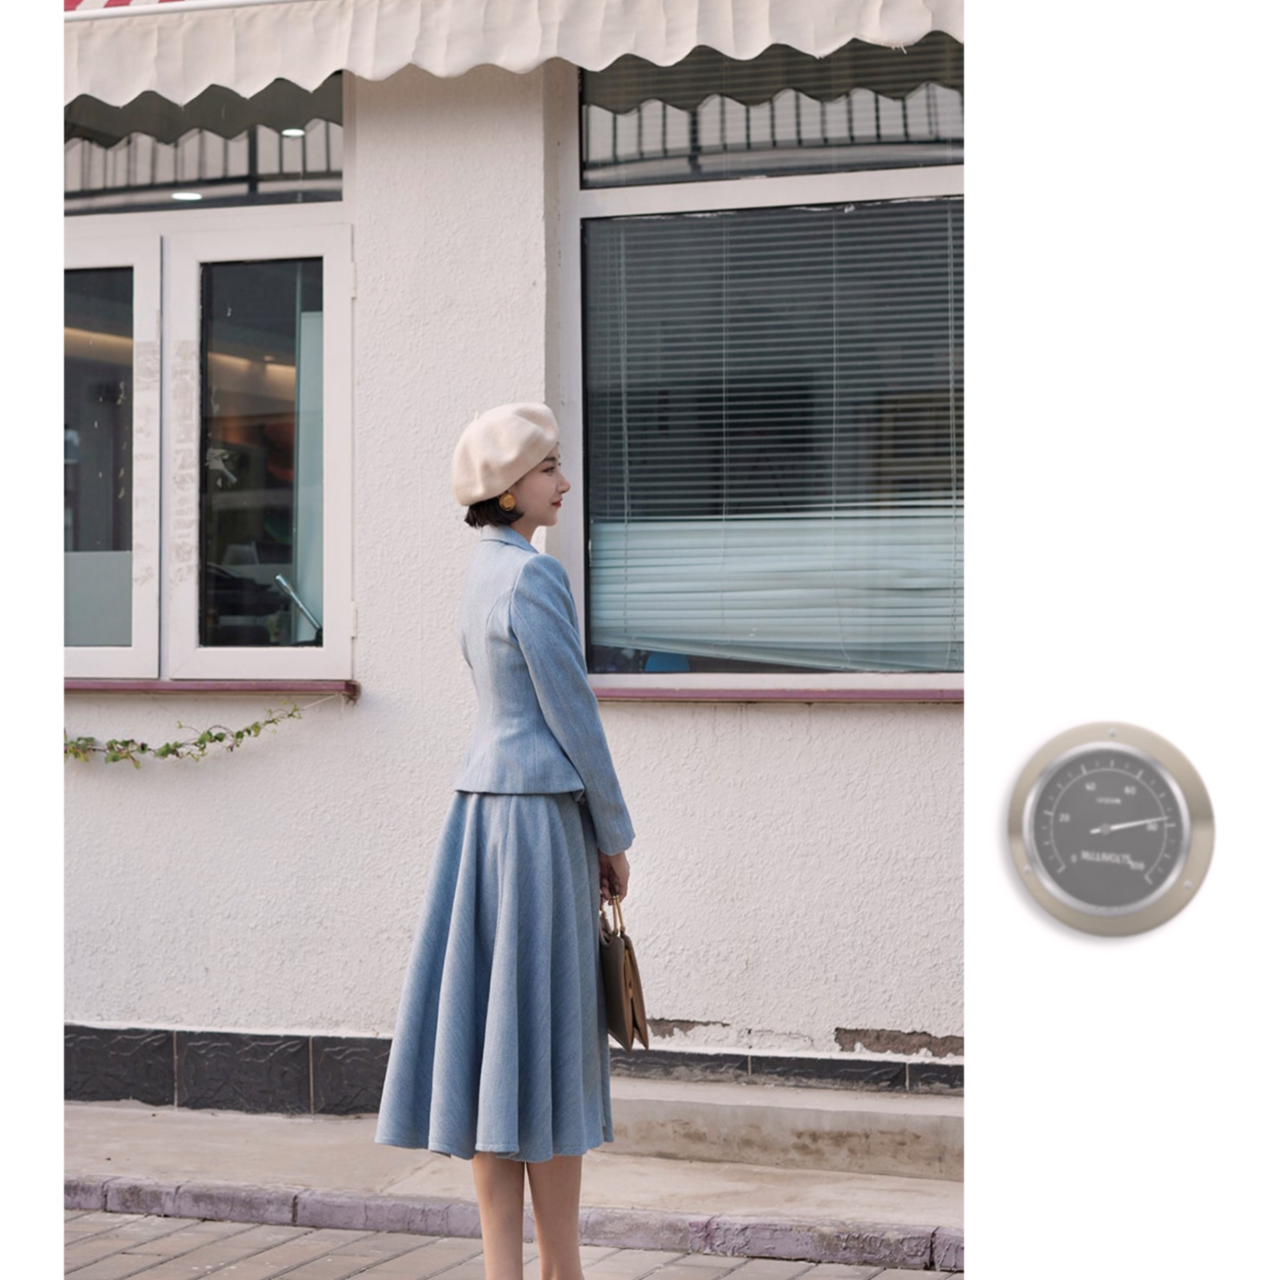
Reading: 77.5,mV
